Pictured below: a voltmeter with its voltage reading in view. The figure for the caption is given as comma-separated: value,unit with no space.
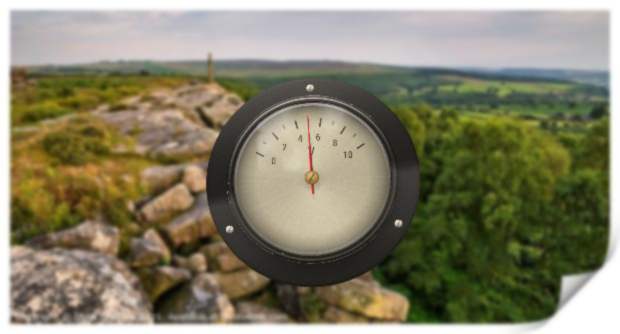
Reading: 5,V
